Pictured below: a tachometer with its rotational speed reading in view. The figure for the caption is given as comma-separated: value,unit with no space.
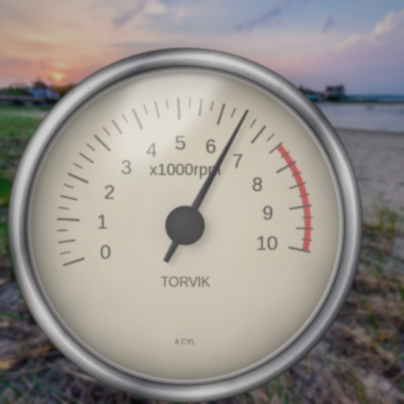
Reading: 6500,rpm
